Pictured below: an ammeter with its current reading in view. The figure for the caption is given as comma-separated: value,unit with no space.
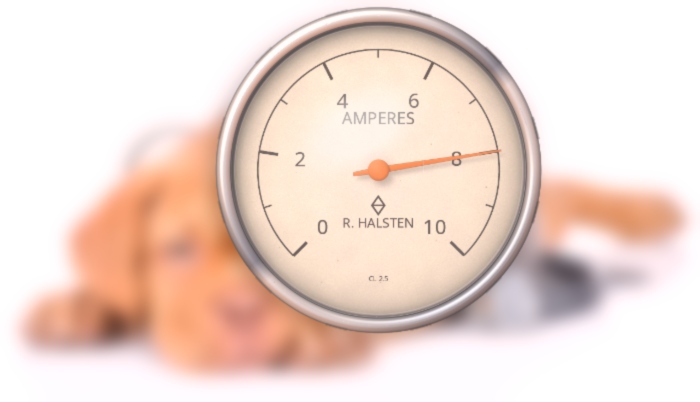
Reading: 8,A
